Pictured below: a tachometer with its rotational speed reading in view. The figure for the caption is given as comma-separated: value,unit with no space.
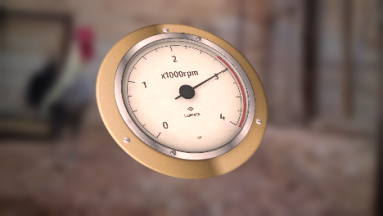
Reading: 3000,rpm
